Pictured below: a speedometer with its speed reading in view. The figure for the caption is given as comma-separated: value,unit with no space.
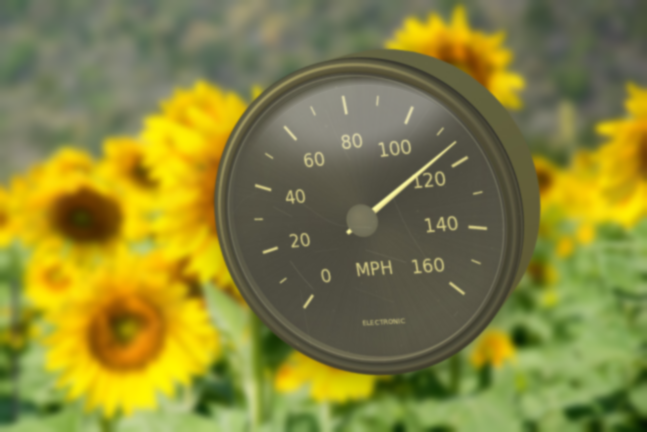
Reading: 115,mph
